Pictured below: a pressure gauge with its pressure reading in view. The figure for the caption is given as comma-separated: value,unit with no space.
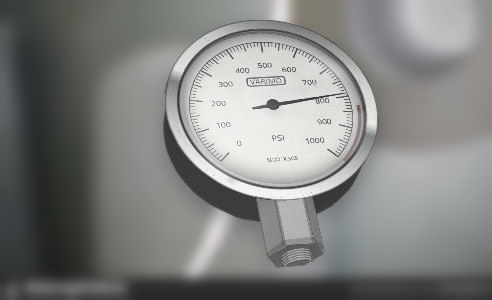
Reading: 800,psi
